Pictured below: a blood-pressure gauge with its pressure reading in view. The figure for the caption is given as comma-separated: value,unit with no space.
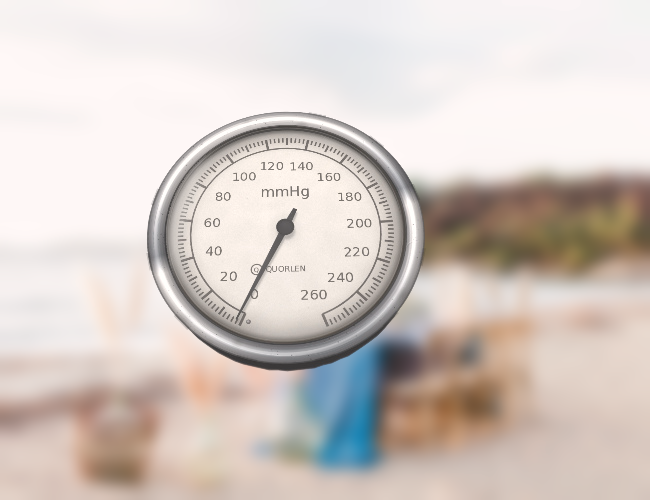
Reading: 2,mmHg
